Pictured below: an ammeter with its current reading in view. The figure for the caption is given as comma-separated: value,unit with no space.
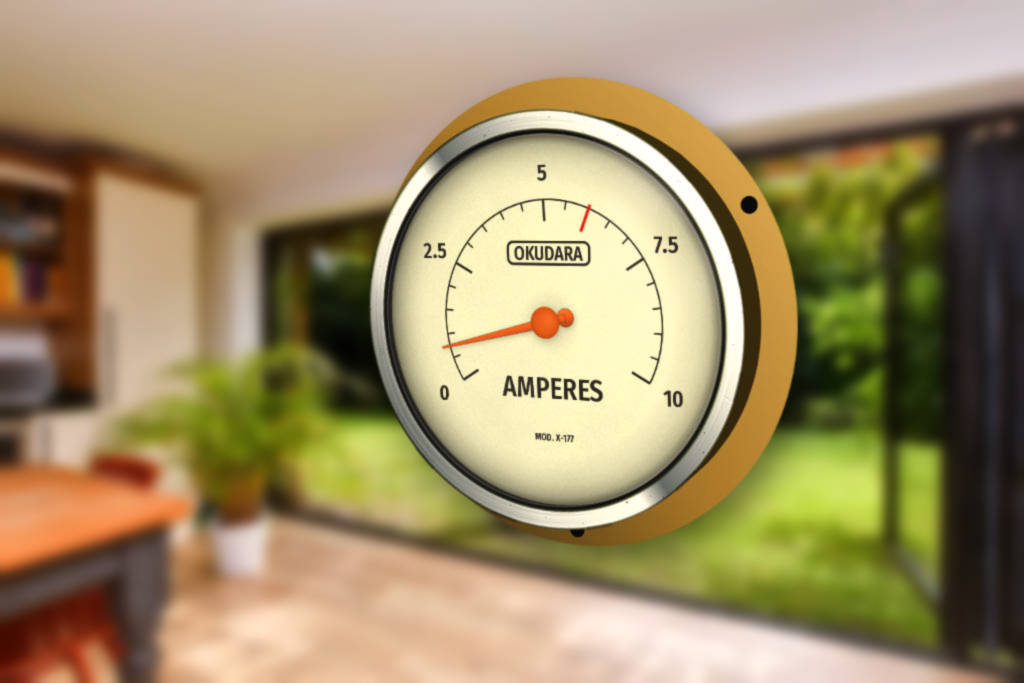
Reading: 0.75,A
